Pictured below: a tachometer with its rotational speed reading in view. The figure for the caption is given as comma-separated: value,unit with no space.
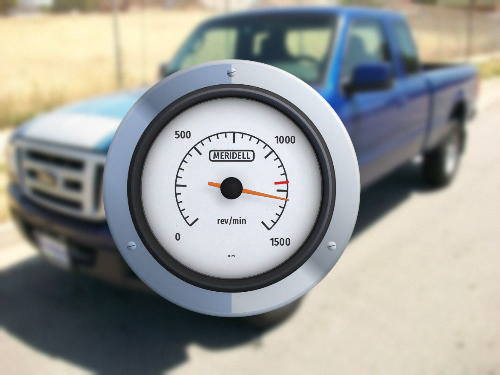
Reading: 1300,rpm
